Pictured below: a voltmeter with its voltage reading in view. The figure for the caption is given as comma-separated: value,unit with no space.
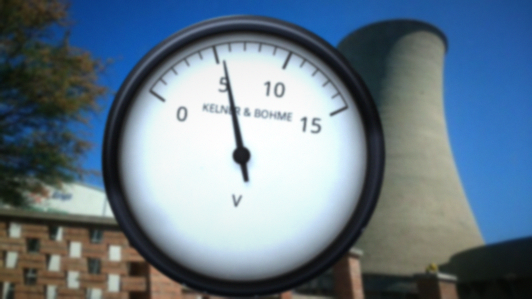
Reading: 5.5,V
